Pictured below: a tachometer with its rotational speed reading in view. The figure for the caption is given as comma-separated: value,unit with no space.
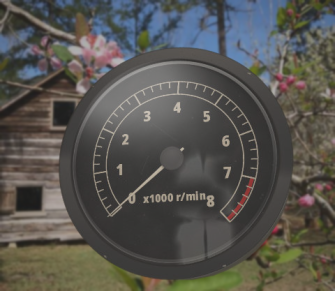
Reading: 0,rpm
